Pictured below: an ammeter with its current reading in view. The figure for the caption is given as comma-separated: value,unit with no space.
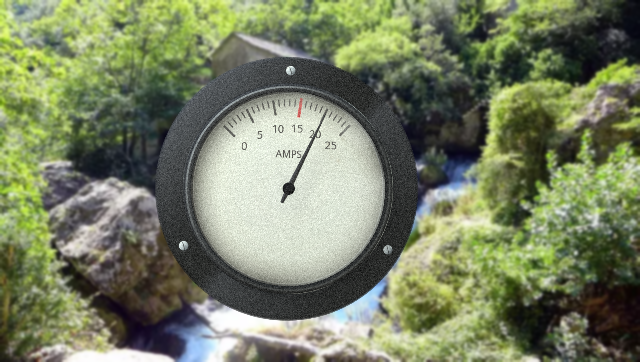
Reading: 20,A
